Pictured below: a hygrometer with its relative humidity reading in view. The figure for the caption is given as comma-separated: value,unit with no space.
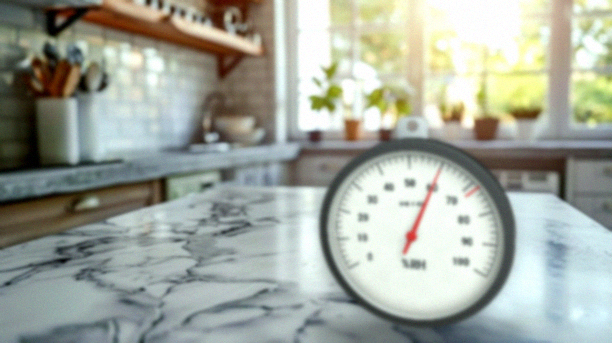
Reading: 60,%
